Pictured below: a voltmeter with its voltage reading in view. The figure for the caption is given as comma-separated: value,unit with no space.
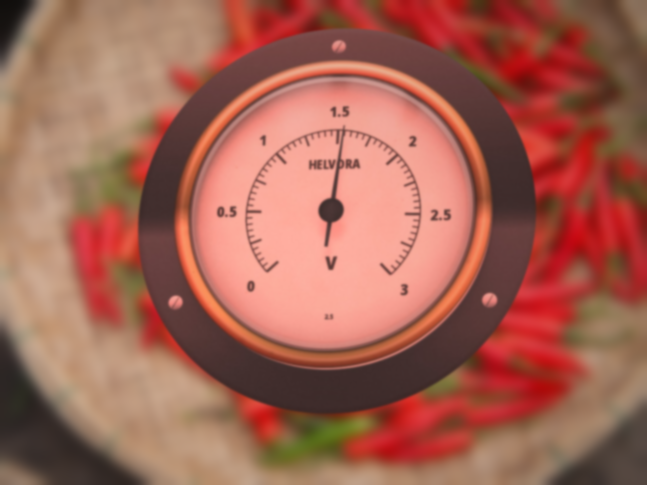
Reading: 1.55,V
